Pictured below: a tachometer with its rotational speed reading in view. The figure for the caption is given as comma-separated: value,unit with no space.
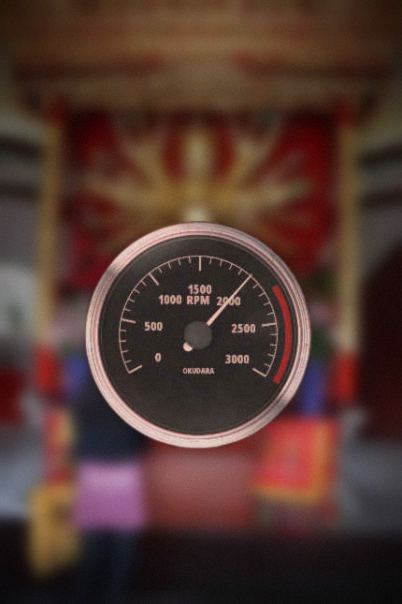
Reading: 2000,rpm
